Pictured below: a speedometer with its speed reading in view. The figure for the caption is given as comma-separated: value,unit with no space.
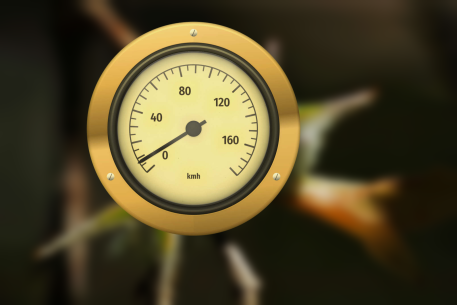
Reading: 7.5,km/h
